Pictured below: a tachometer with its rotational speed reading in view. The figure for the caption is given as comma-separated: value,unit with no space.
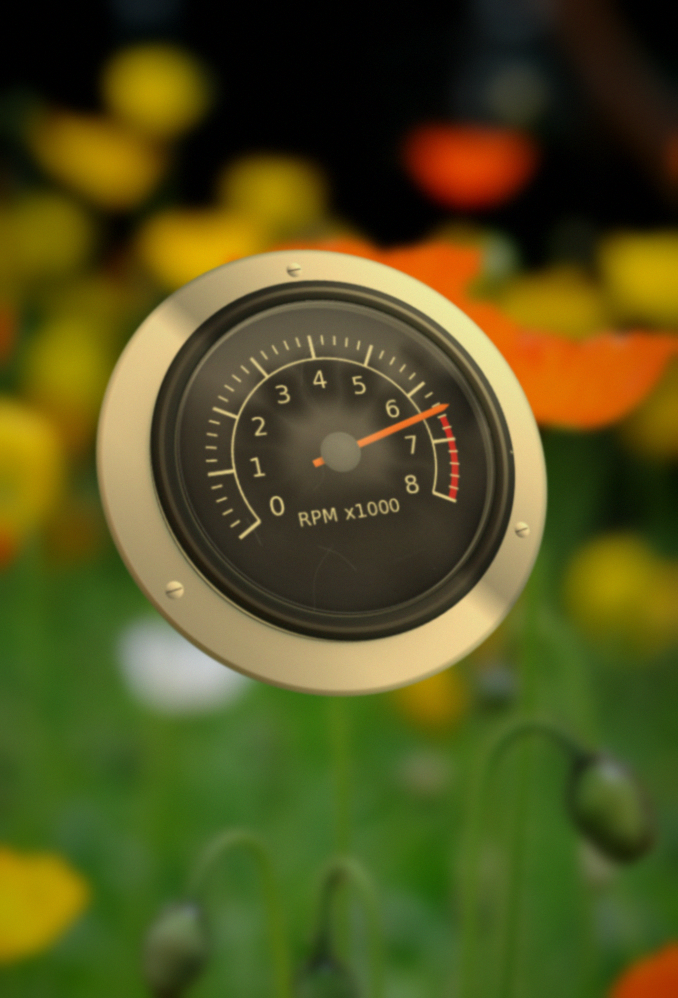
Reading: 6500,rpm
